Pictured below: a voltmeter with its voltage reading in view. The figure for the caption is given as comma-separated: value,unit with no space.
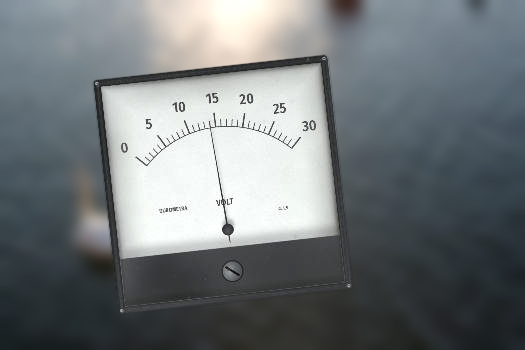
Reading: 14,V
